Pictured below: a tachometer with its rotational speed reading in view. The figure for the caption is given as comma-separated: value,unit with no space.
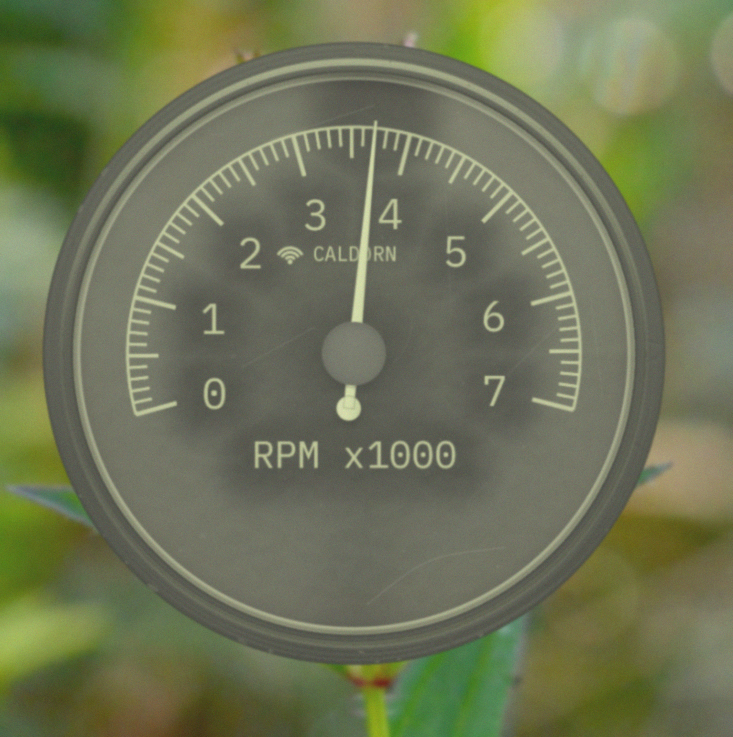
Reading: 3700,rpm
